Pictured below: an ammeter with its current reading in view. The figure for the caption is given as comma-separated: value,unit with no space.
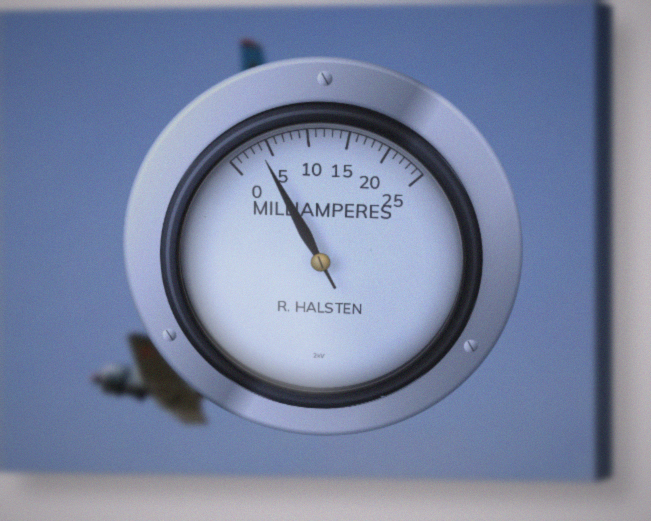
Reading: 4,mA
